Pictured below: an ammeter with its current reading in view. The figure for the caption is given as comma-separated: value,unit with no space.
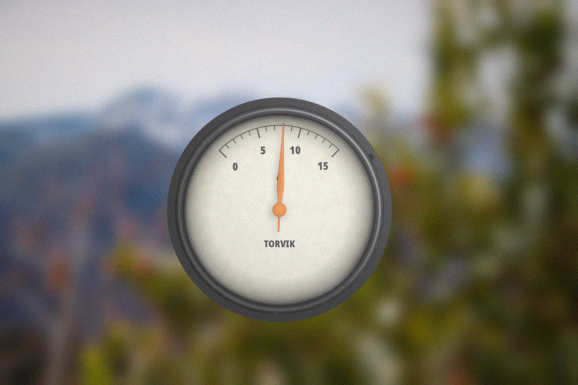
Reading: 8,A
